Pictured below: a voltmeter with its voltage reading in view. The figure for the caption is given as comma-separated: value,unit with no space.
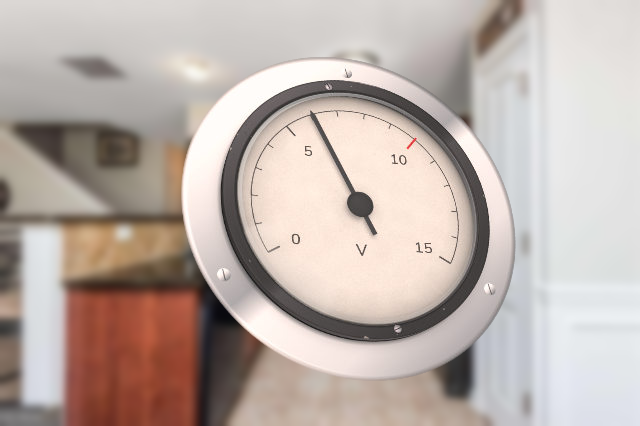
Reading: 6,V
